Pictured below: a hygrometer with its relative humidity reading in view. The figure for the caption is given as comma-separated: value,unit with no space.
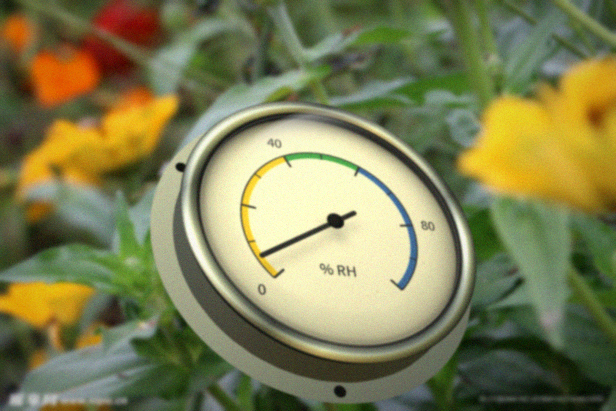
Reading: 5,%
